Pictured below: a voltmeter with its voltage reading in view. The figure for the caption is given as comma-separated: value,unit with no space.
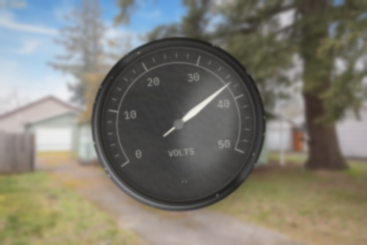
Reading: 37,V
